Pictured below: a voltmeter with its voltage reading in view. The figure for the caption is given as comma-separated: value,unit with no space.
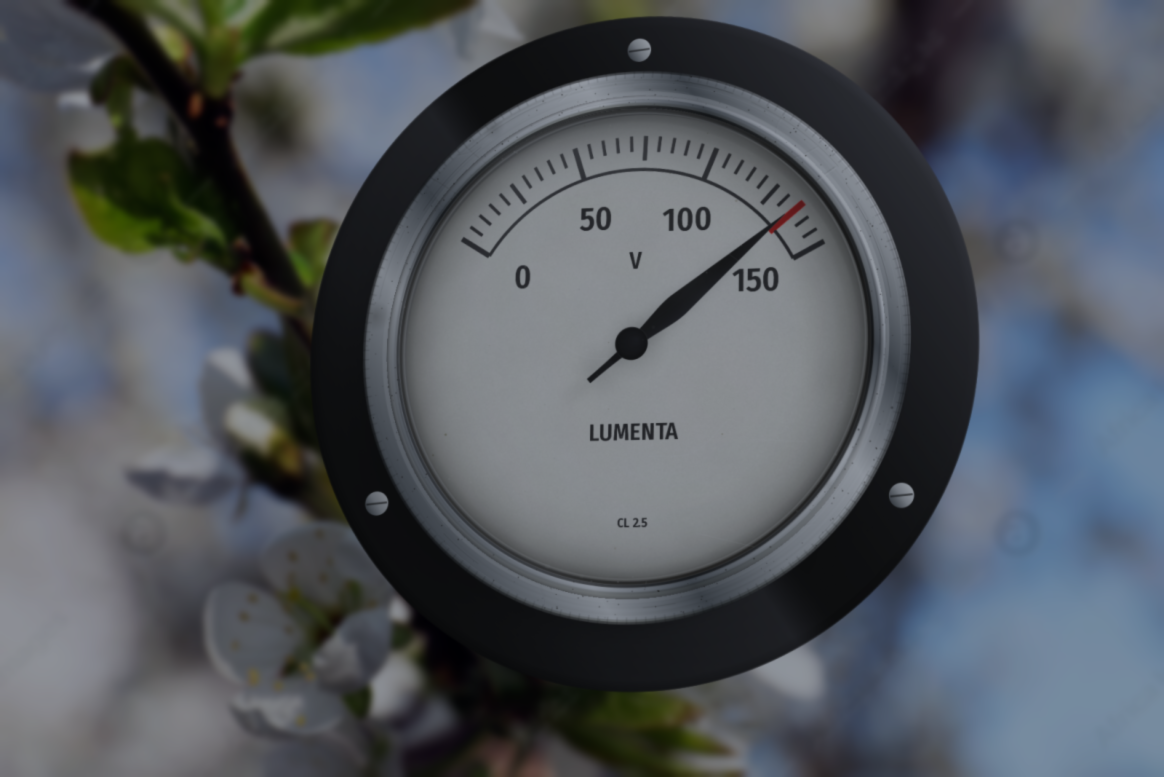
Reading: 135,V
